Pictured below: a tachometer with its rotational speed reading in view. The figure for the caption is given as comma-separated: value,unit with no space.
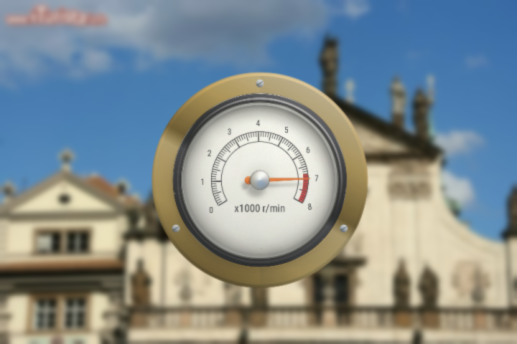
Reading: 7000,rpm
